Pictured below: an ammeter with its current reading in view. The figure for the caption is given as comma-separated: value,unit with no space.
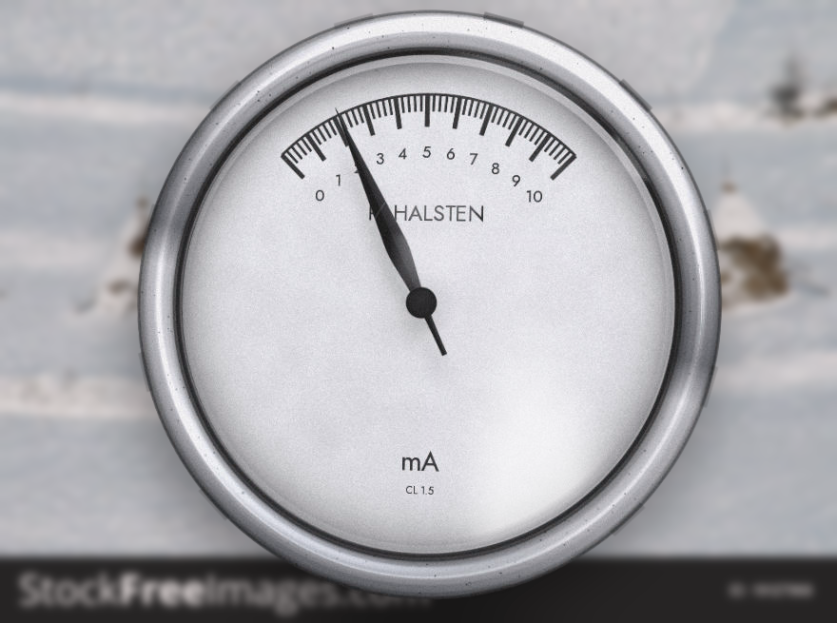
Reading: 2.2,mA
